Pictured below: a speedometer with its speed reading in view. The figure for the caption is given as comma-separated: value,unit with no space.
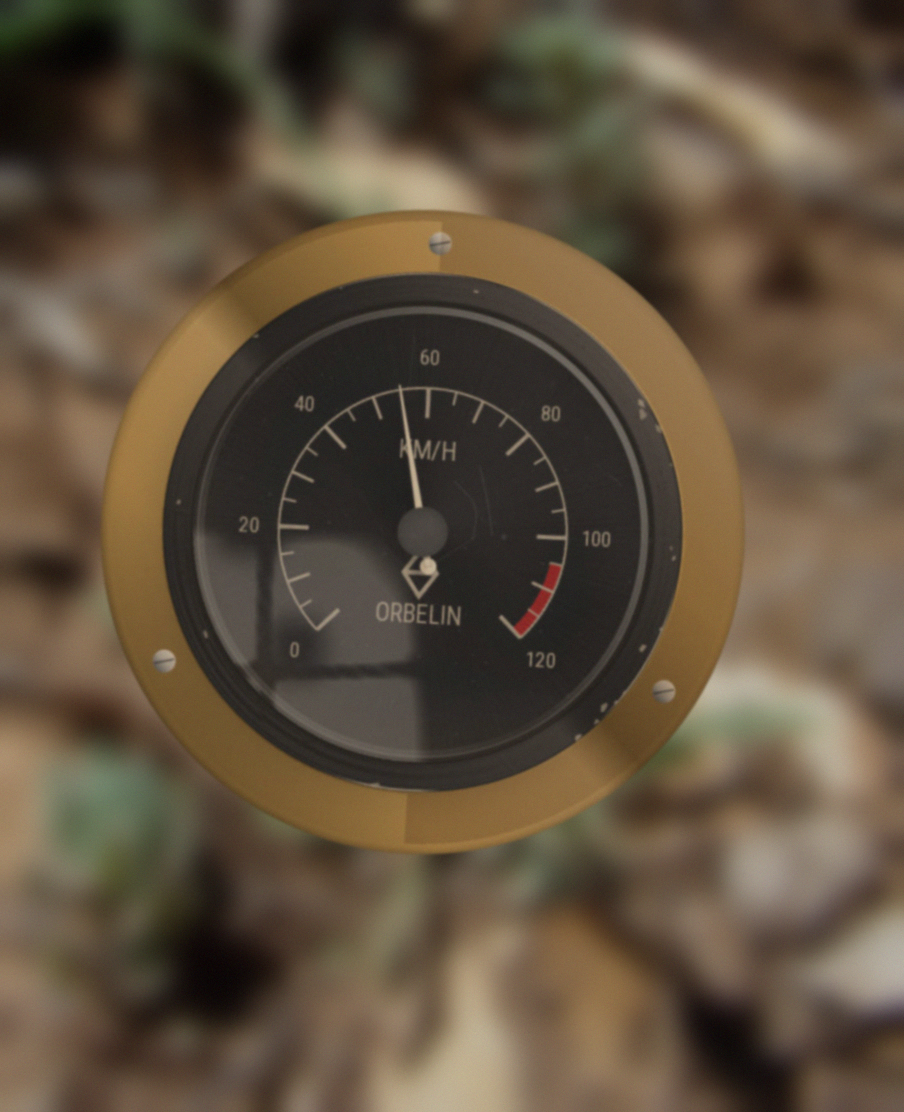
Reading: 55,km/h
